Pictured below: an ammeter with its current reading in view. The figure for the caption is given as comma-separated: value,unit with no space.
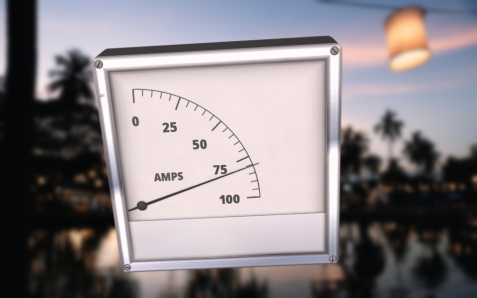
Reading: 80,A
